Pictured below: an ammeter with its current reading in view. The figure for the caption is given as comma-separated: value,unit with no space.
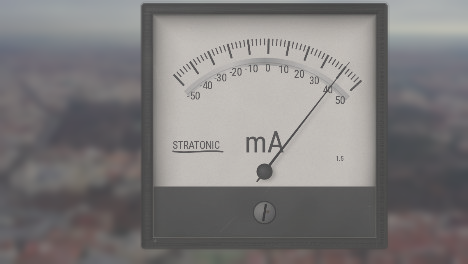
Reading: 40,mA
